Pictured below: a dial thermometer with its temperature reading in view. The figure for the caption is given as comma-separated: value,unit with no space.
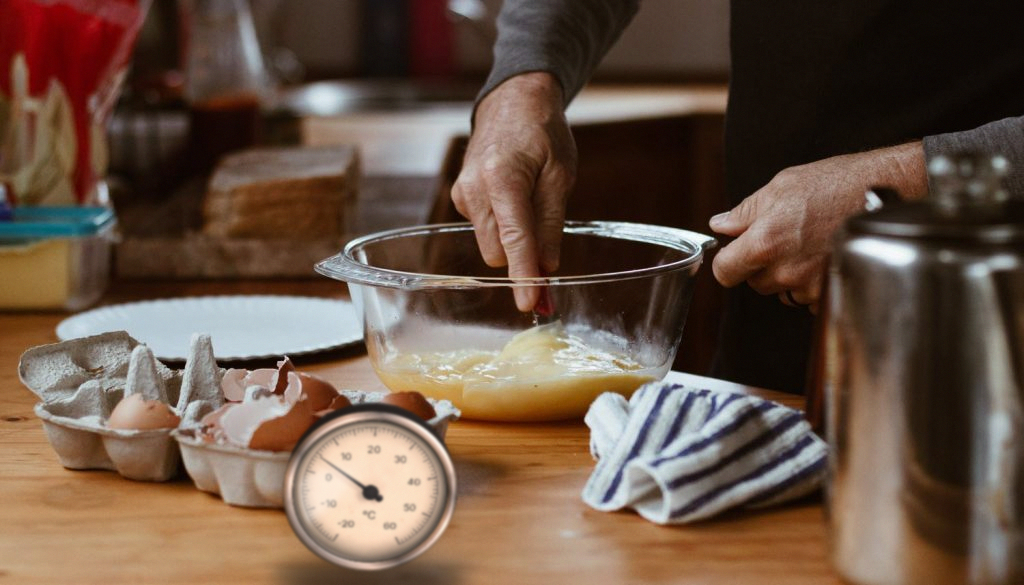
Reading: 5,°C
